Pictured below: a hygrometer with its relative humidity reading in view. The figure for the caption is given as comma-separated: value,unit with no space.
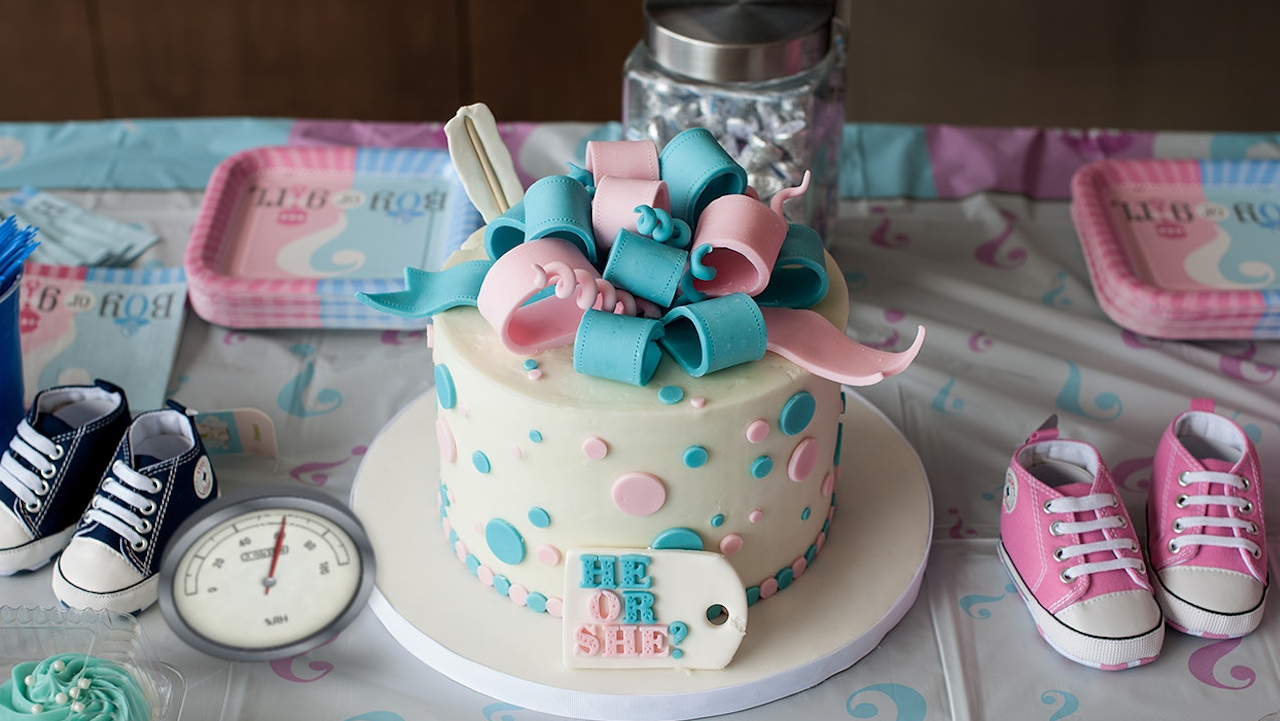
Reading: 60,%
